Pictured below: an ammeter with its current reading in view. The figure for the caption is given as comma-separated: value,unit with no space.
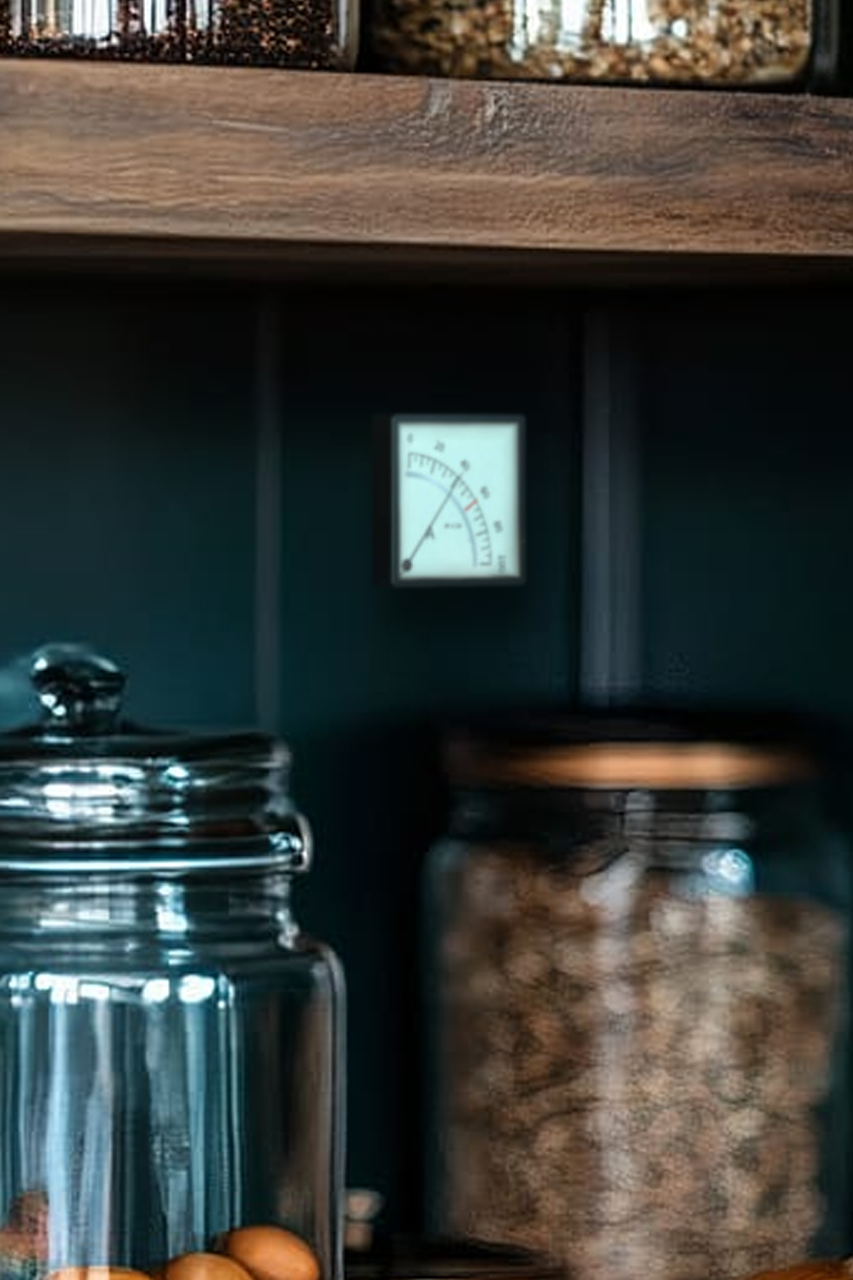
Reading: 40,A
